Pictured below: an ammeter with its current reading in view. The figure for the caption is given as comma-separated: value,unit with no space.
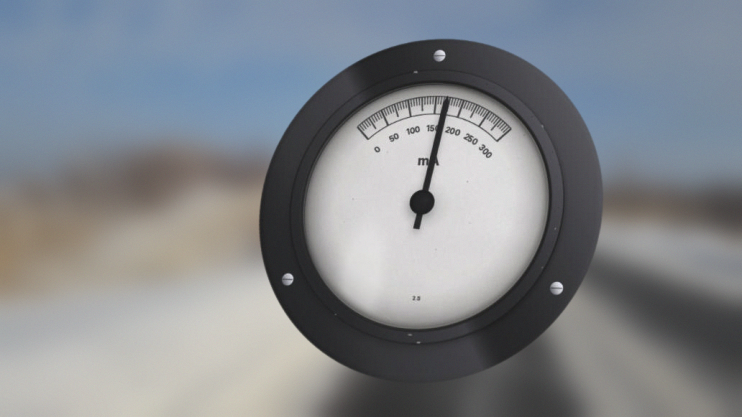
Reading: 175,mA
